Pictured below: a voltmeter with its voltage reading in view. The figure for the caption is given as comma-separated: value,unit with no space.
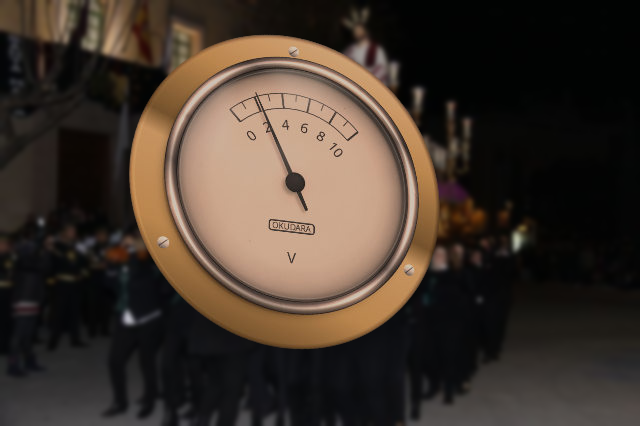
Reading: 2,V
